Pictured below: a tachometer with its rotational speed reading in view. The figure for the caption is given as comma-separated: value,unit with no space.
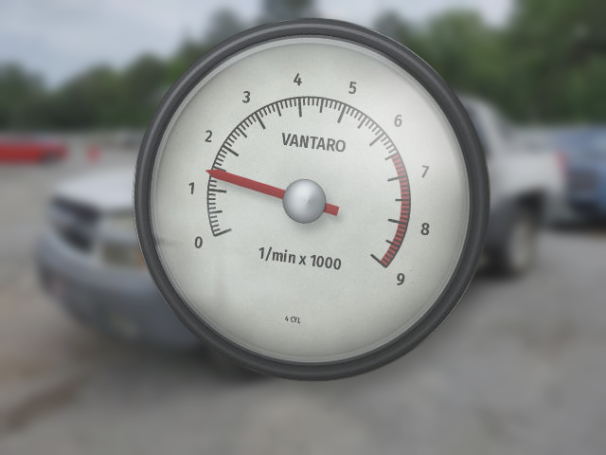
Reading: 1400,rpm
